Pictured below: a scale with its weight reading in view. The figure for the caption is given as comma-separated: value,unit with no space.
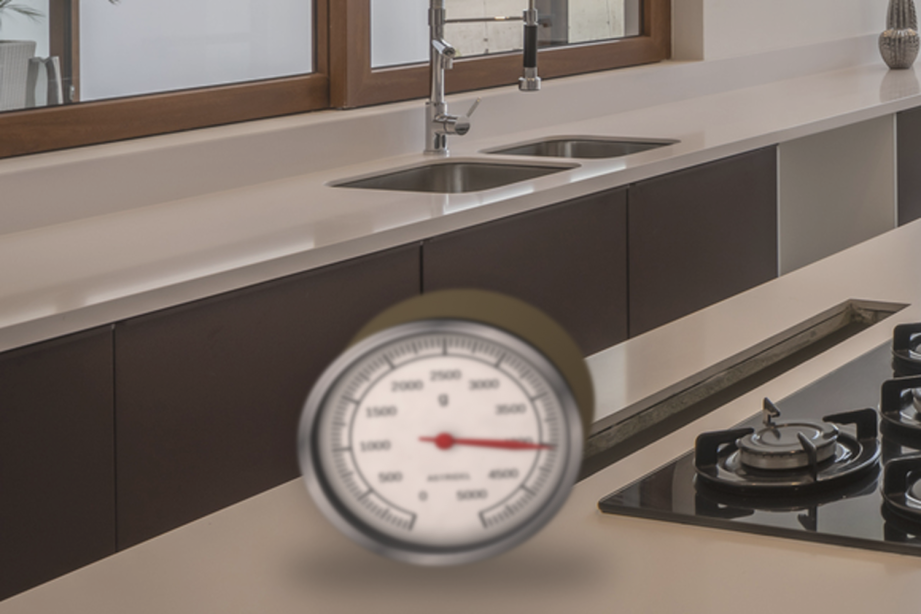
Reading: 4000,g
